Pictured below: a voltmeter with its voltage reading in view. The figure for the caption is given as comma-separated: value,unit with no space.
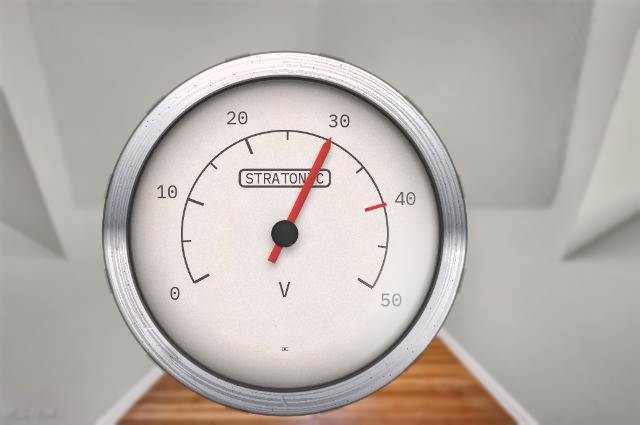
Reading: 30,V
